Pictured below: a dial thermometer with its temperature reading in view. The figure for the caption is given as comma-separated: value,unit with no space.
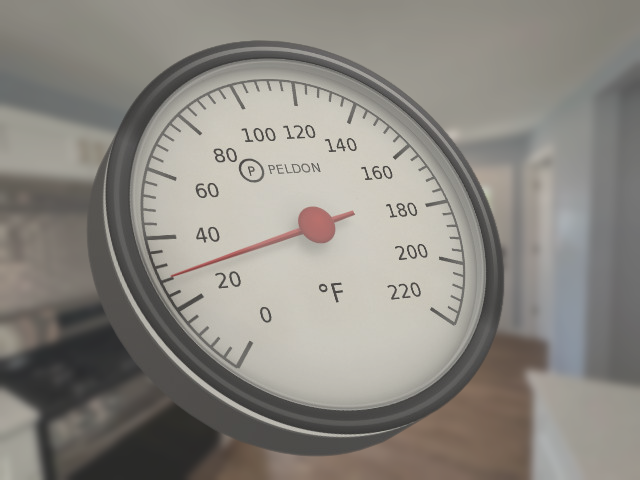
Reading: 28,°F
